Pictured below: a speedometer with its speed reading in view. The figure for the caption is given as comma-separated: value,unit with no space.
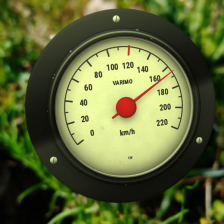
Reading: 165,km/h
